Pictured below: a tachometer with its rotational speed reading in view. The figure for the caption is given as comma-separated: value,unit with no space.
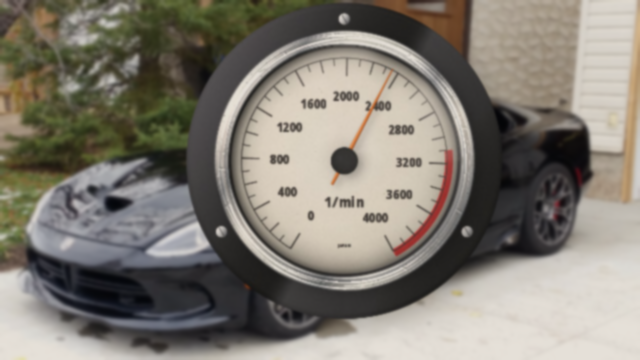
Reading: 2350,rpm
